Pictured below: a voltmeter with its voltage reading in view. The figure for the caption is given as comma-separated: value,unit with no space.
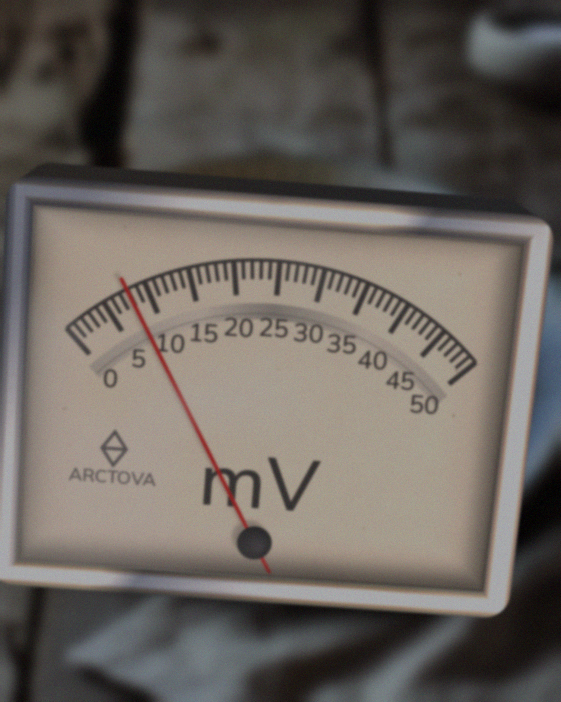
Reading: 8,mV
